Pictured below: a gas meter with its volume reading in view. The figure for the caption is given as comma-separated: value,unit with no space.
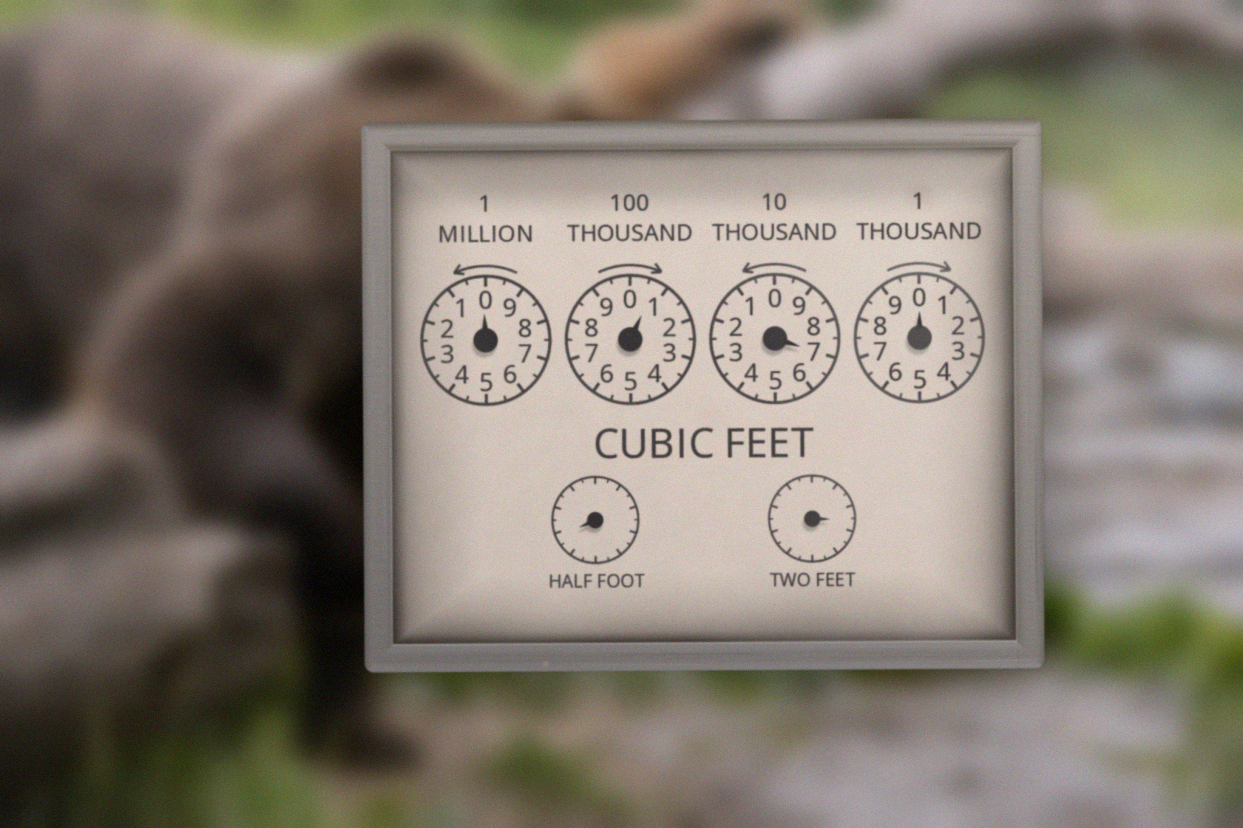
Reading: 7000,ft³
